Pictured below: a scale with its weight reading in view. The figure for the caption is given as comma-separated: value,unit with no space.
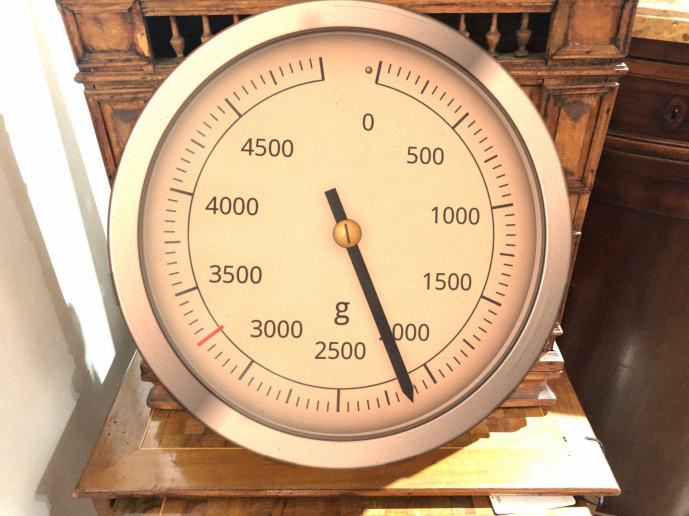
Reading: 2150,g
